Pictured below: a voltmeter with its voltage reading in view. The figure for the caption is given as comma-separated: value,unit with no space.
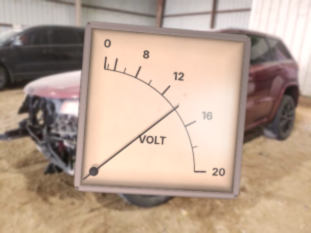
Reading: 14,V
